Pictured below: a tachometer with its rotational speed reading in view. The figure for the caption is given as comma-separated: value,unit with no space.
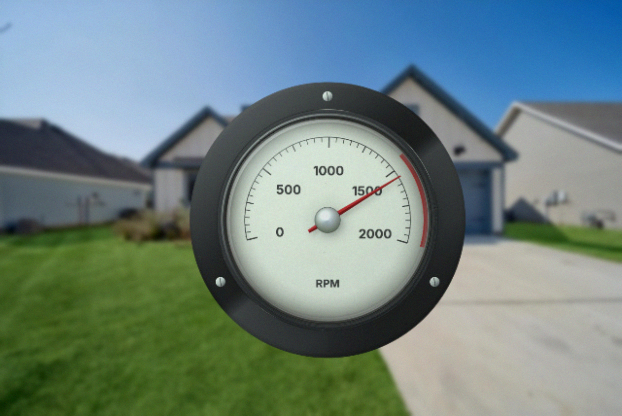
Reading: 1550,rpm
